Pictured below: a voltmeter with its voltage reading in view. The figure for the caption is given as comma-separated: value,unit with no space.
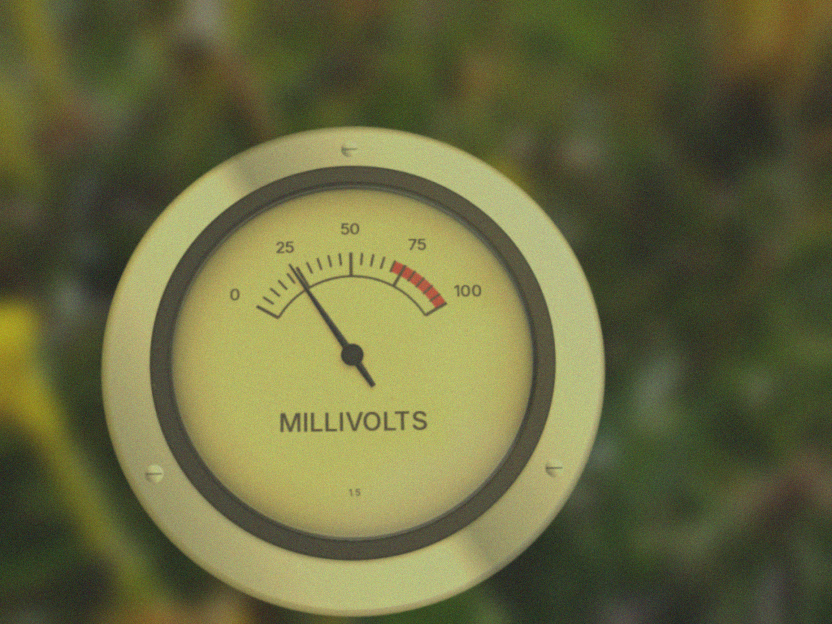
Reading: 22.5,mV
